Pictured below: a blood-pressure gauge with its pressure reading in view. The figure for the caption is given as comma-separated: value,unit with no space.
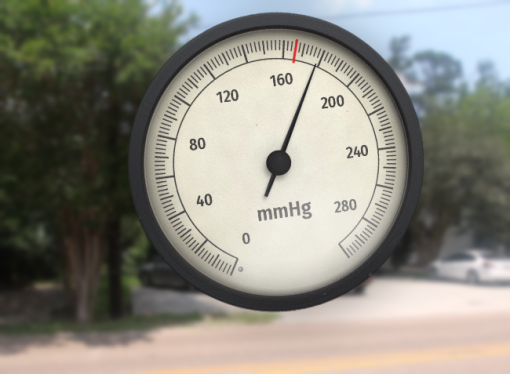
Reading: 178,mmHg
